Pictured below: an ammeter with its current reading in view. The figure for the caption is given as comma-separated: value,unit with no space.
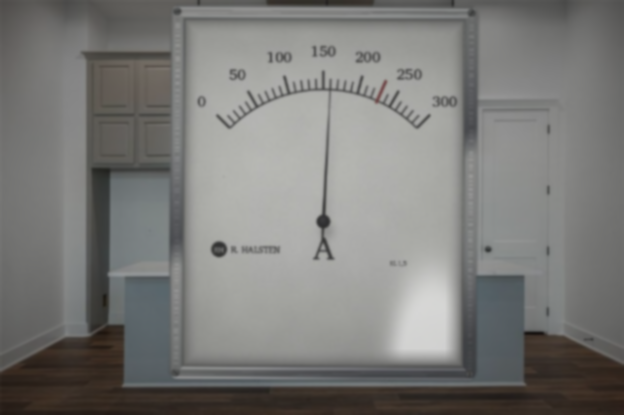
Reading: 160,A
